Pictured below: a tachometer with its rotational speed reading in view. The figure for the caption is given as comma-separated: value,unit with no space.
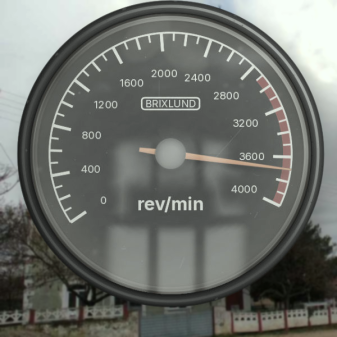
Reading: 3700,rpm
